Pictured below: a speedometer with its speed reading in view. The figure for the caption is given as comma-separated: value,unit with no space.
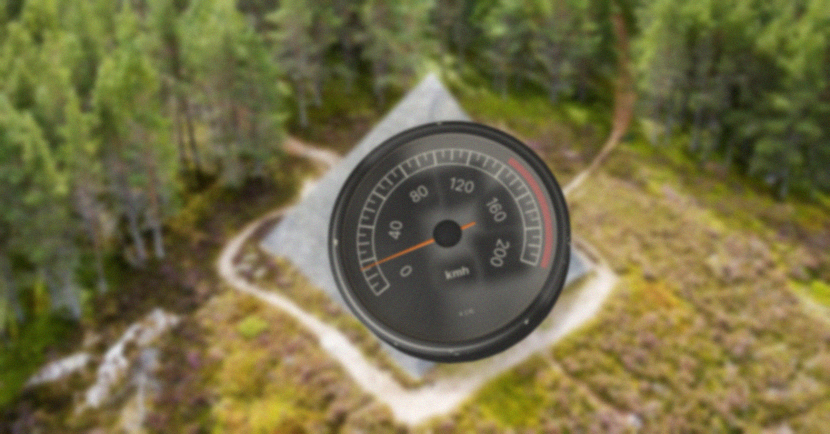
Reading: 15,km/h
